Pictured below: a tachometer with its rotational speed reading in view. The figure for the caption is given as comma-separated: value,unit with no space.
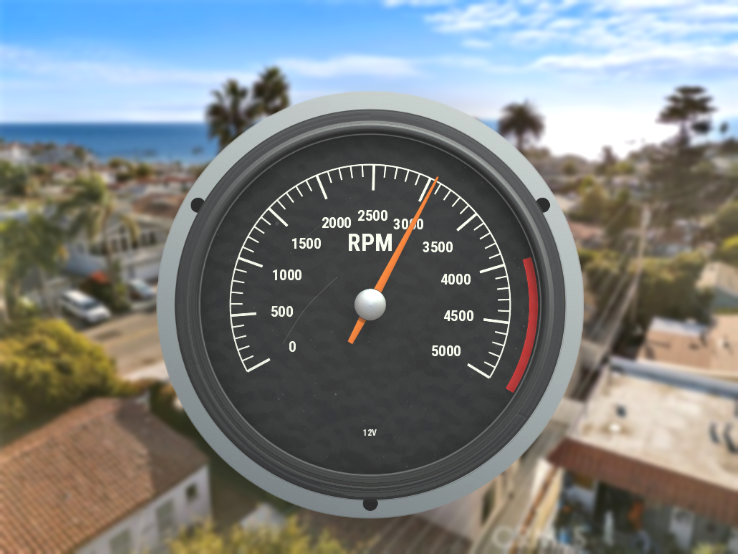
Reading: 3050,rpm
